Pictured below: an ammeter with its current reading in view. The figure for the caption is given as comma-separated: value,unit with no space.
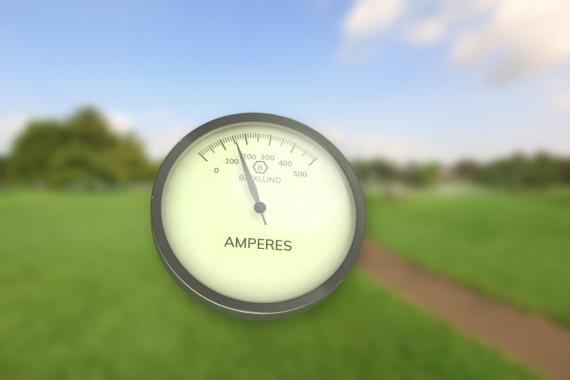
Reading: 150,A
